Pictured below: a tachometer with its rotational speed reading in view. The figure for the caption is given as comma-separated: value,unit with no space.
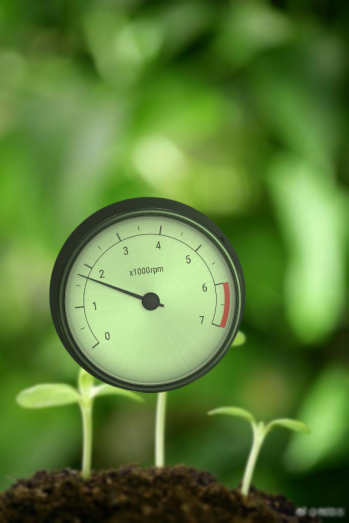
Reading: 1750,rpm
